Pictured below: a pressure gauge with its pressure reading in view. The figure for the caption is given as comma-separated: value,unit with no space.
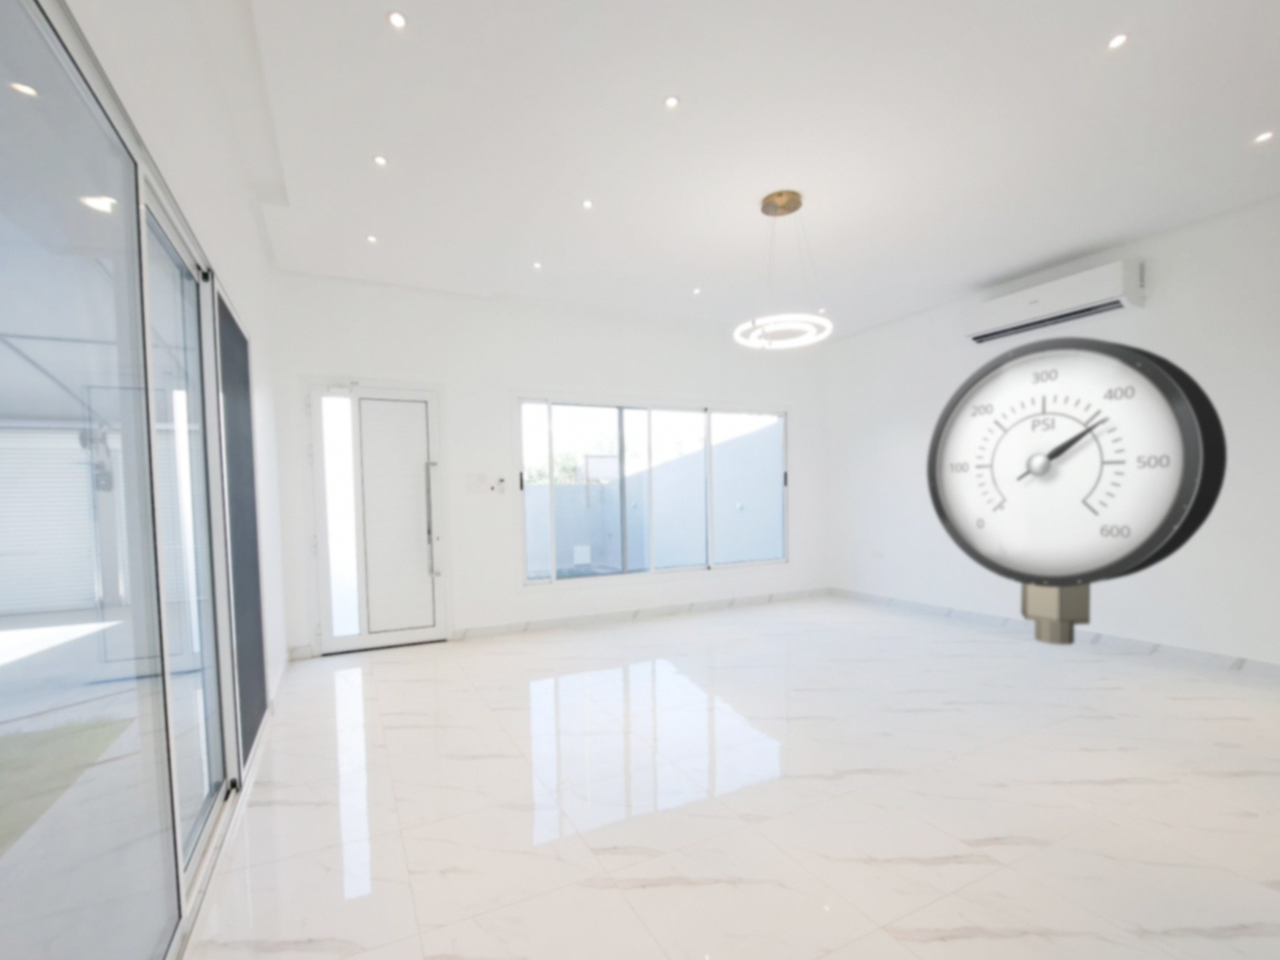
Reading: 420,psi
